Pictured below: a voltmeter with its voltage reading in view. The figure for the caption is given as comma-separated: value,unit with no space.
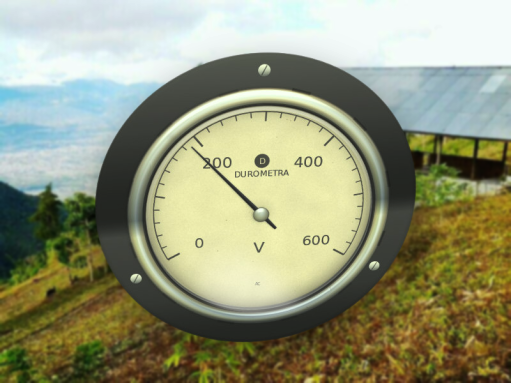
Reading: 190,V
